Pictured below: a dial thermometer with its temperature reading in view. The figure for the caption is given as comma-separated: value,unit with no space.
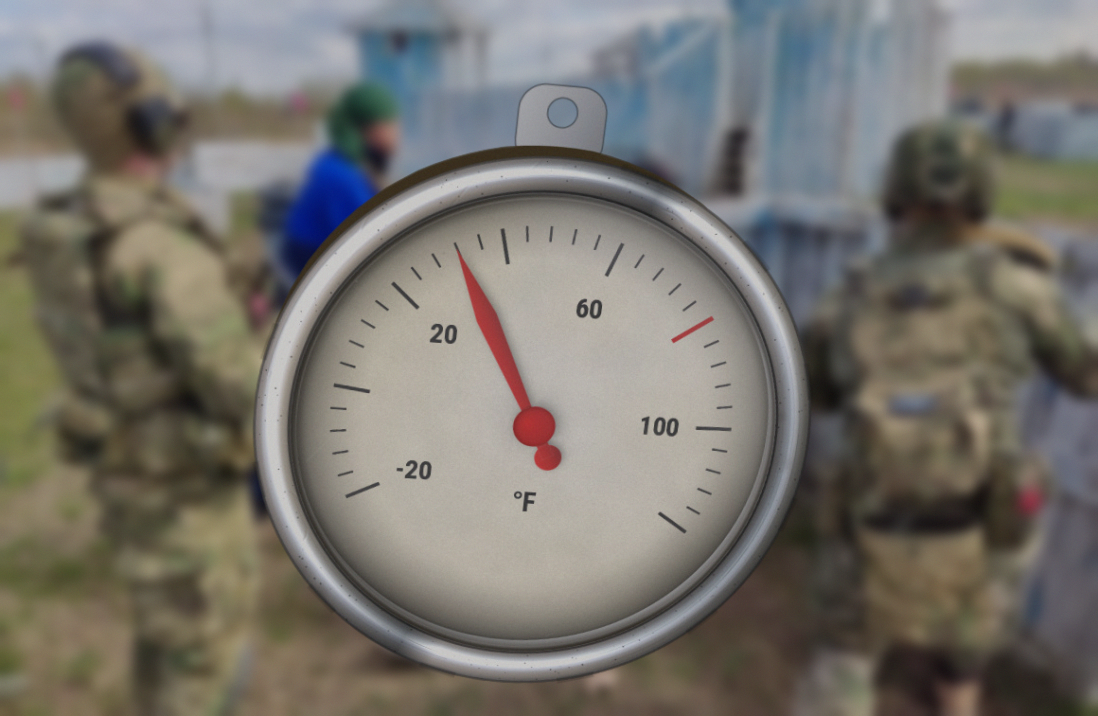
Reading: 32,°F
